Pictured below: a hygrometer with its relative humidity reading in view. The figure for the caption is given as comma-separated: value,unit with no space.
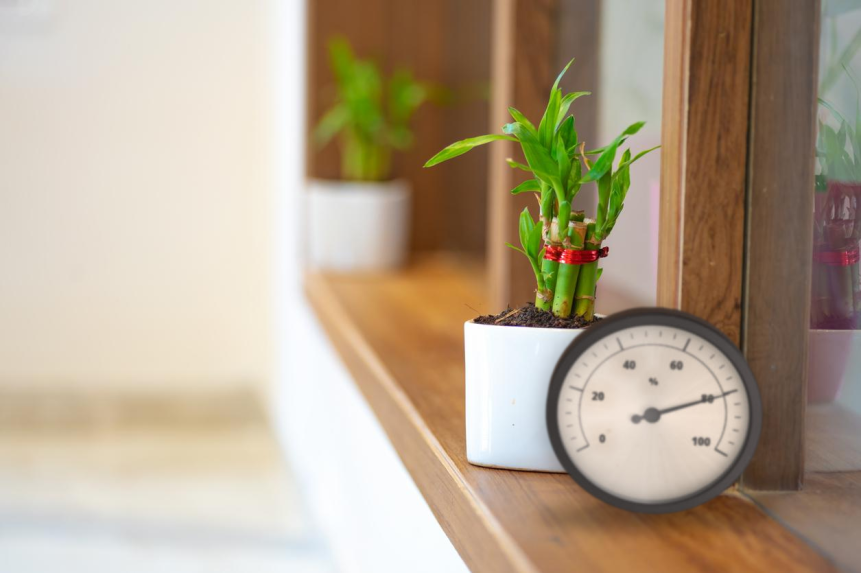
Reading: 80,%
